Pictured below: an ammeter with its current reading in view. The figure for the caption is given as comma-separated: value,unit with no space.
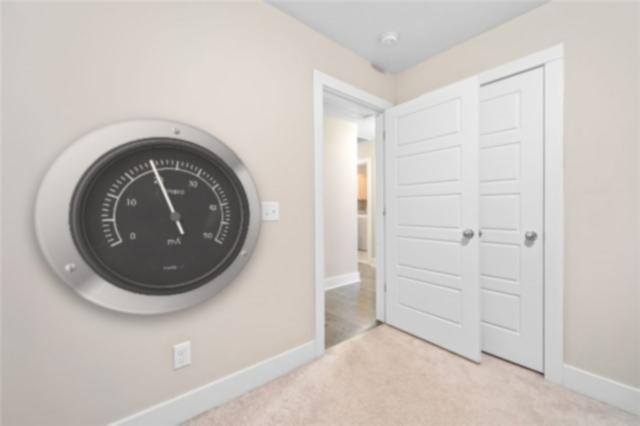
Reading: 20,mA
